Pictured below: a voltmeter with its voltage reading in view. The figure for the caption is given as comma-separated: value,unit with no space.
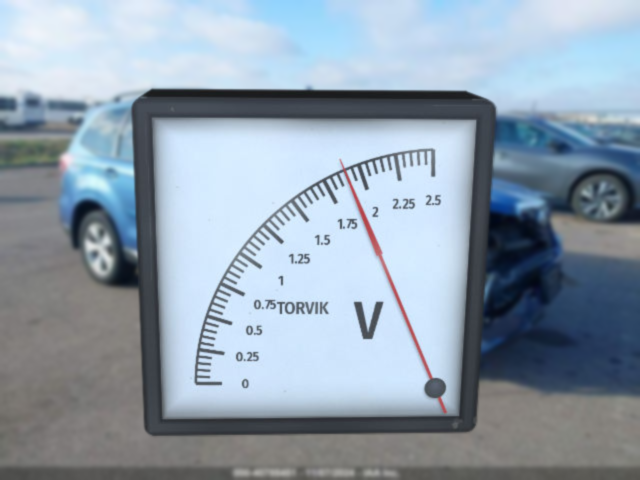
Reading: 1.9,V
